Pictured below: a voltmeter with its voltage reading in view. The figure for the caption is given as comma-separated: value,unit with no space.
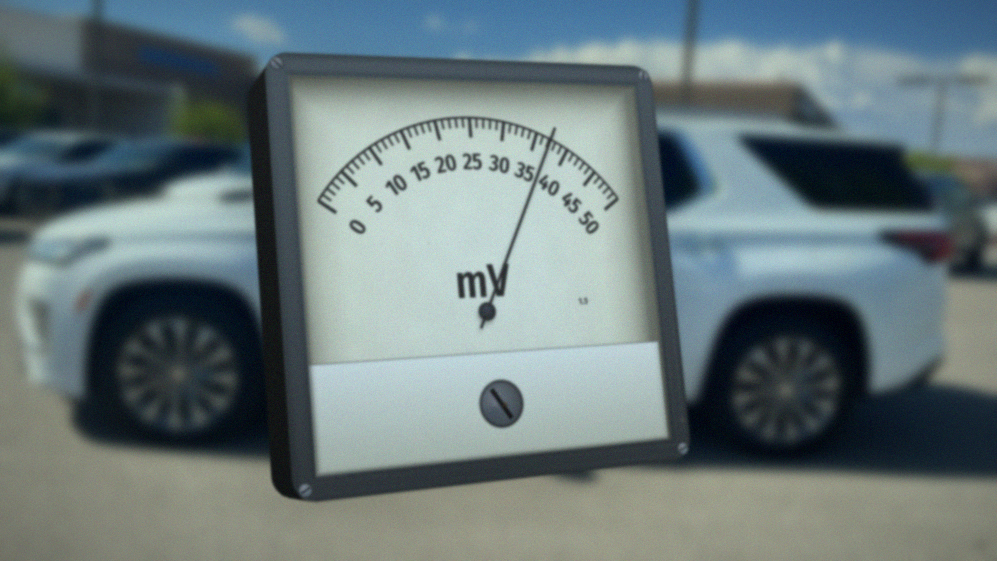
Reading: 37,mV
